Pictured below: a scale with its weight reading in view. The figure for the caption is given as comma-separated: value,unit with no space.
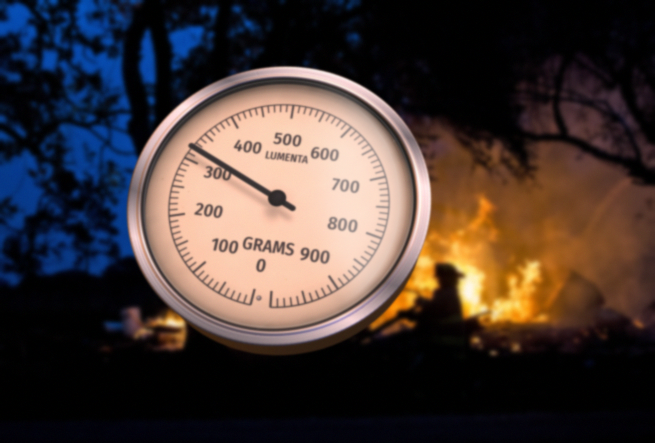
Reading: 320,g
